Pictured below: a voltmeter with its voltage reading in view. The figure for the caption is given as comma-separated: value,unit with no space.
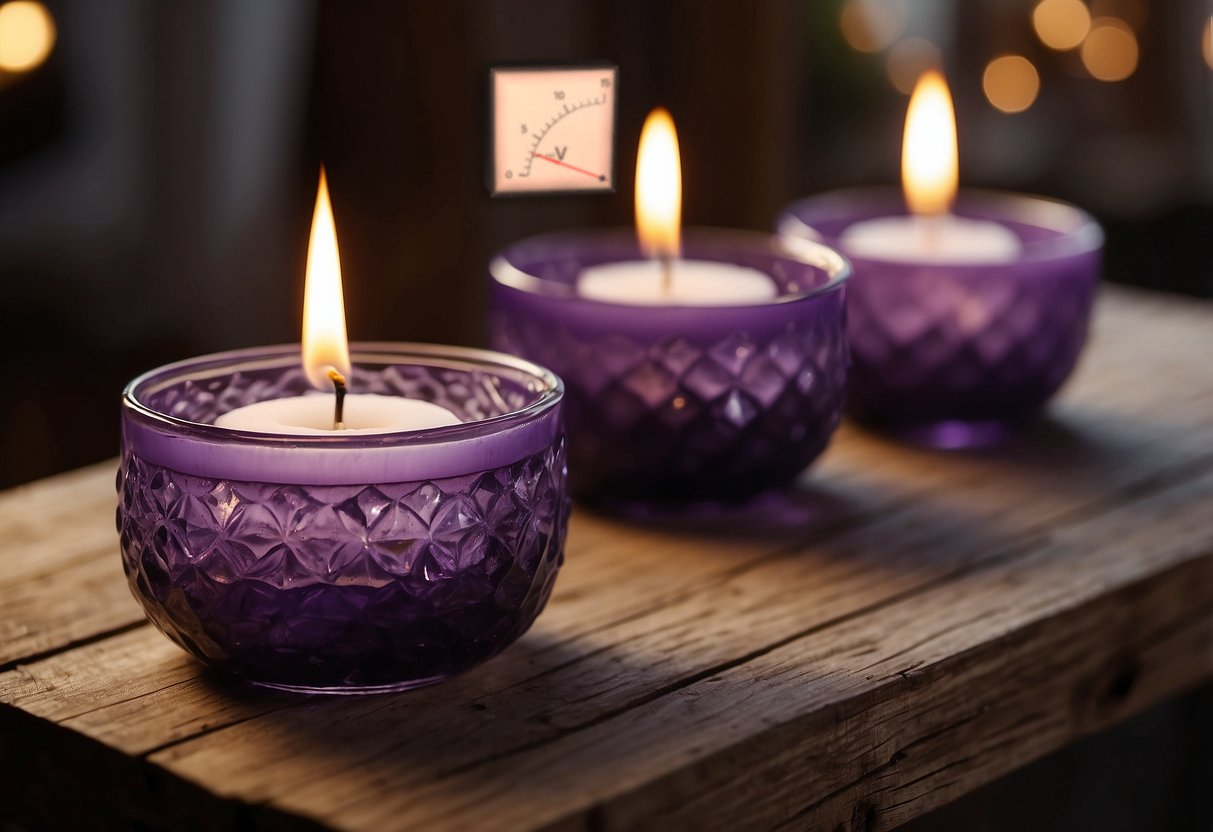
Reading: 3,V
